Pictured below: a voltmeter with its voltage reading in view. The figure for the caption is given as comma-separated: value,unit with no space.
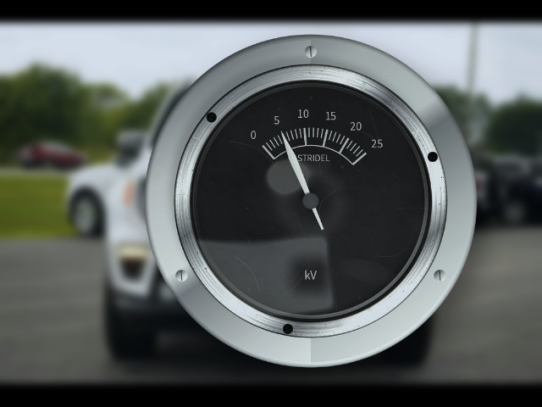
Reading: 5,kV
